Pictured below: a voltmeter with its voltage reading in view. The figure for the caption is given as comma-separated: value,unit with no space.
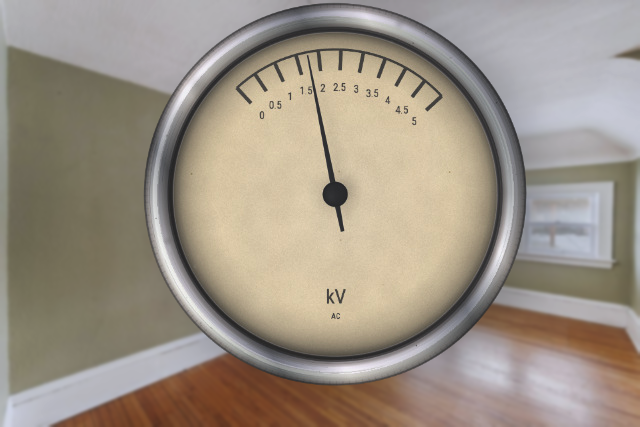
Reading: 1.75,kV
